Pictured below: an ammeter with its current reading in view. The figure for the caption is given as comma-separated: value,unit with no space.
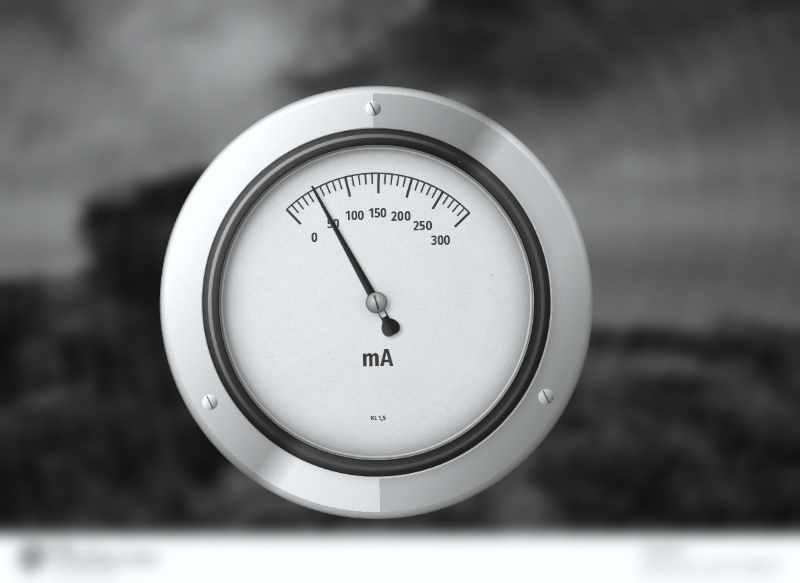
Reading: 50,mA
